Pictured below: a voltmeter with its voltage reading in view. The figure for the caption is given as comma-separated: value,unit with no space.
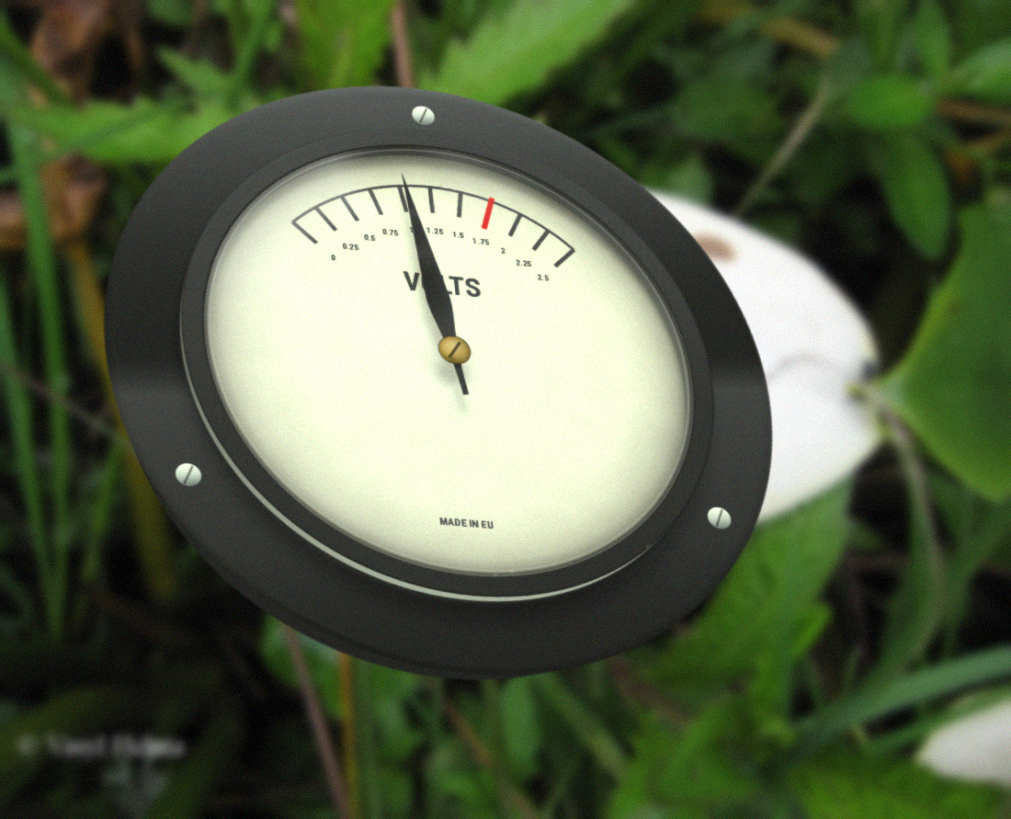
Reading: 1,V
